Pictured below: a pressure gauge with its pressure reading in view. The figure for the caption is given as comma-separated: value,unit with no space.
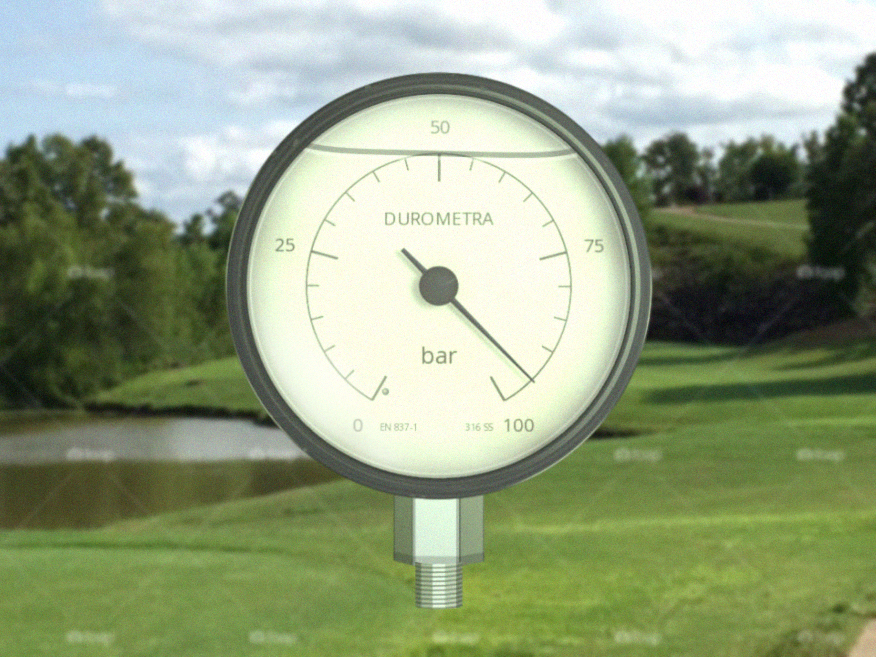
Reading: 95,bar
